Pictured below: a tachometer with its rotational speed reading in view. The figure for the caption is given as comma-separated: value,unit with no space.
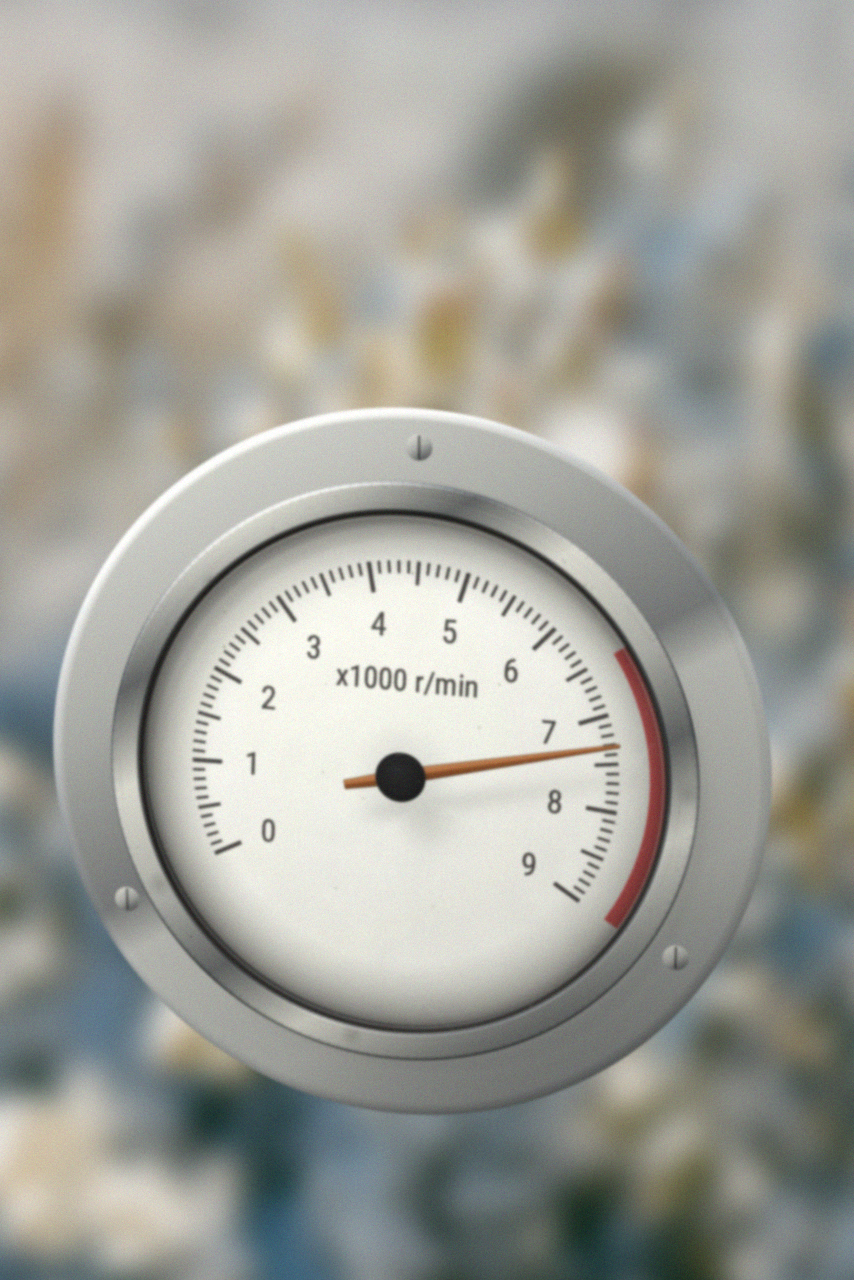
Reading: 7300,rpm
